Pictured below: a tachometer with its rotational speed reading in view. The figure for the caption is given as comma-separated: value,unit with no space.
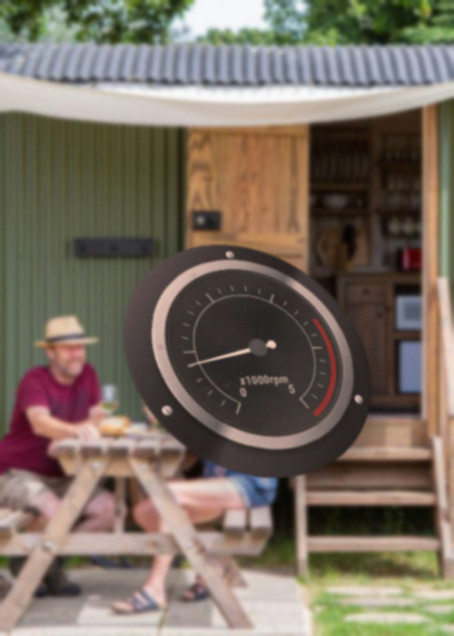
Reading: 800,rpm
